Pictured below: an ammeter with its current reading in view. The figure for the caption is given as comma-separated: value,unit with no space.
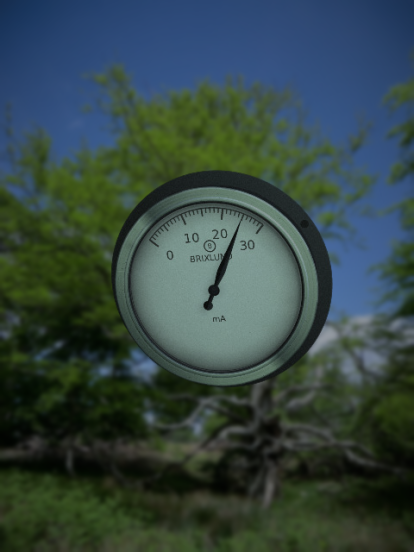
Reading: 25,mA
